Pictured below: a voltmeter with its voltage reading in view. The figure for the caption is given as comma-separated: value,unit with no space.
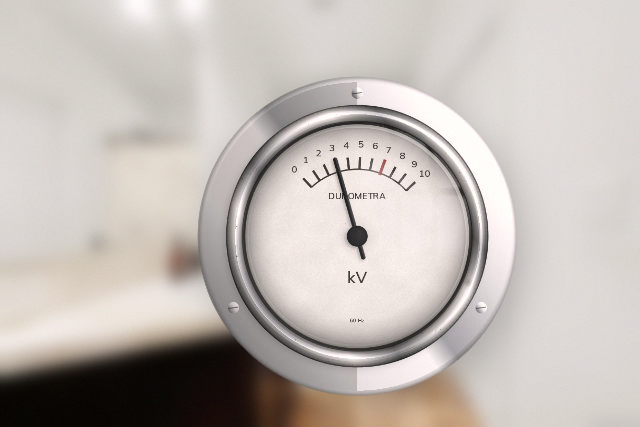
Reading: 3,kV
